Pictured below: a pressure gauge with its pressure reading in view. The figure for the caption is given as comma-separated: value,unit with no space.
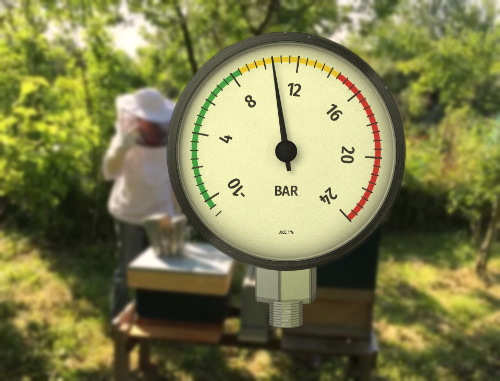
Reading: 10.5,bar
